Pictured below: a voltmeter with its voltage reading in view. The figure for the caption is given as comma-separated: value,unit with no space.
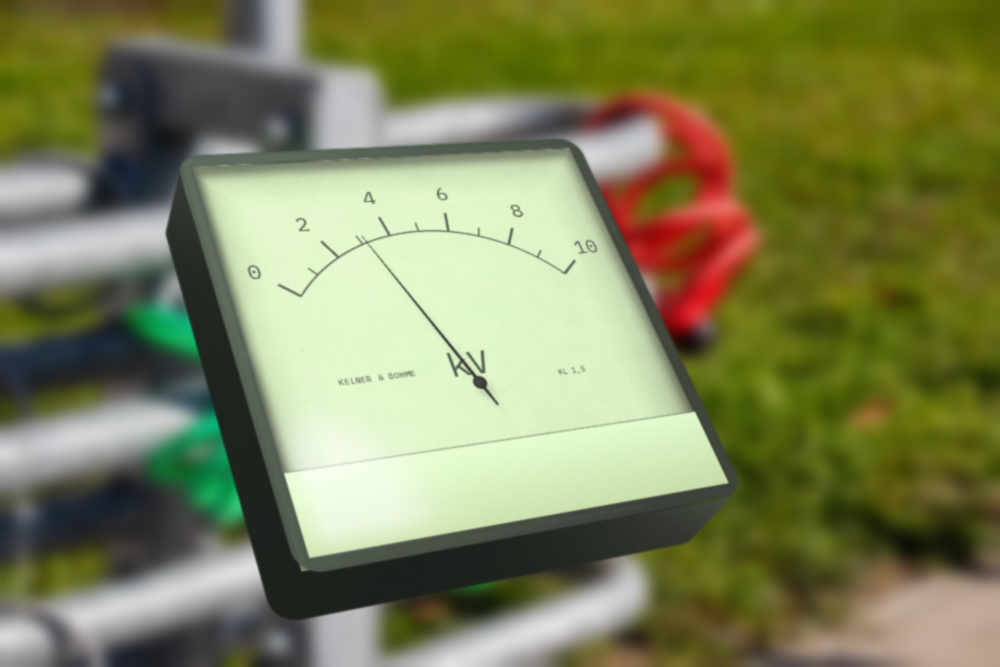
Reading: 3,kV
